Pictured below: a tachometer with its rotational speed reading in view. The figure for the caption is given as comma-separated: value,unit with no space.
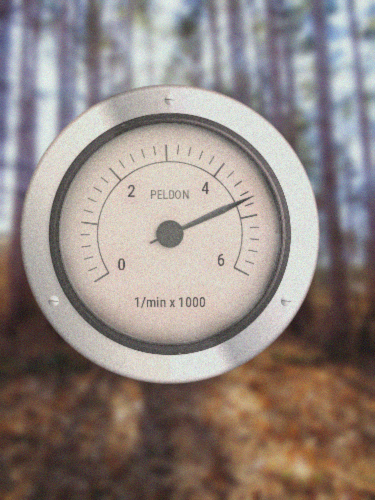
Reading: 4700,rpm
